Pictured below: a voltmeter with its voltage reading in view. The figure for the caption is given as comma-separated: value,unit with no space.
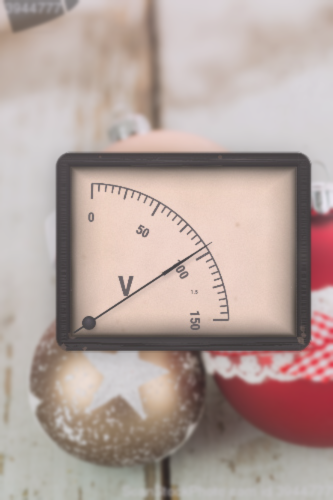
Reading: 95,V
